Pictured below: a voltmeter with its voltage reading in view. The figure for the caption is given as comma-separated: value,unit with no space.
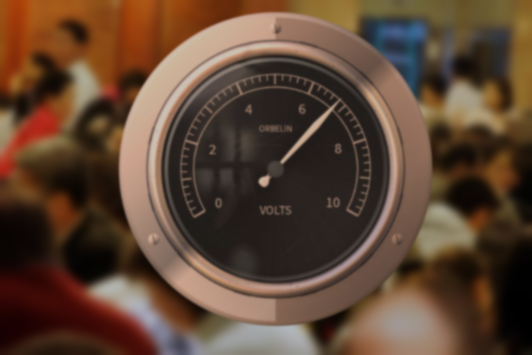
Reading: 6.8,V
